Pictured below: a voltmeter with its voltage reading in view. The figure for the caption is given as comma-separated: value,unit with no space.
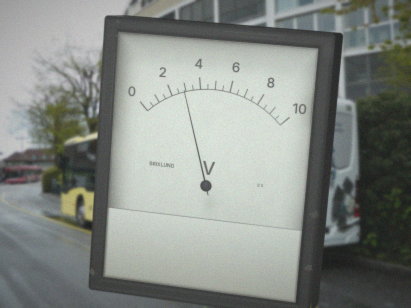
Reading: 3,V
